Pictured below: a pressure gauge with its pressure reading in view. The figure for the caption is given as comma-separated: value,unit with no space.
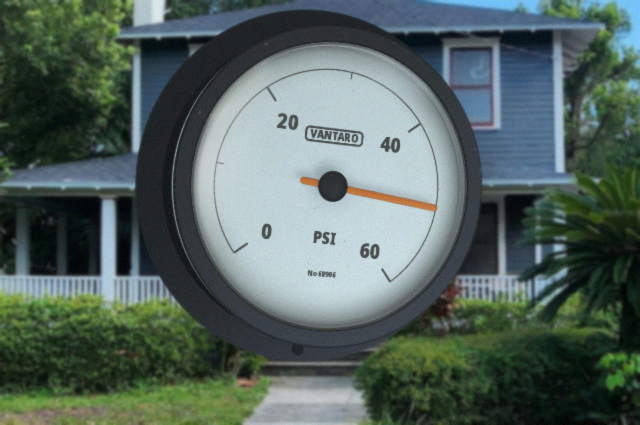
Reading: 50,psi
